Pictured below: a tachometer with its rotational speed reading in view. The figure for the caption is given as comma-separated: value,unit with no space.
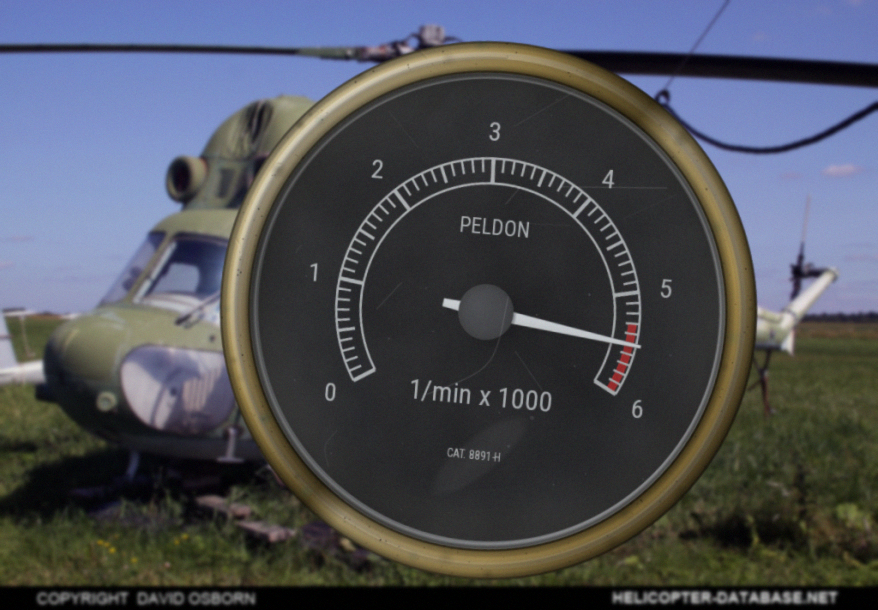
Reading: 5500,rpm
